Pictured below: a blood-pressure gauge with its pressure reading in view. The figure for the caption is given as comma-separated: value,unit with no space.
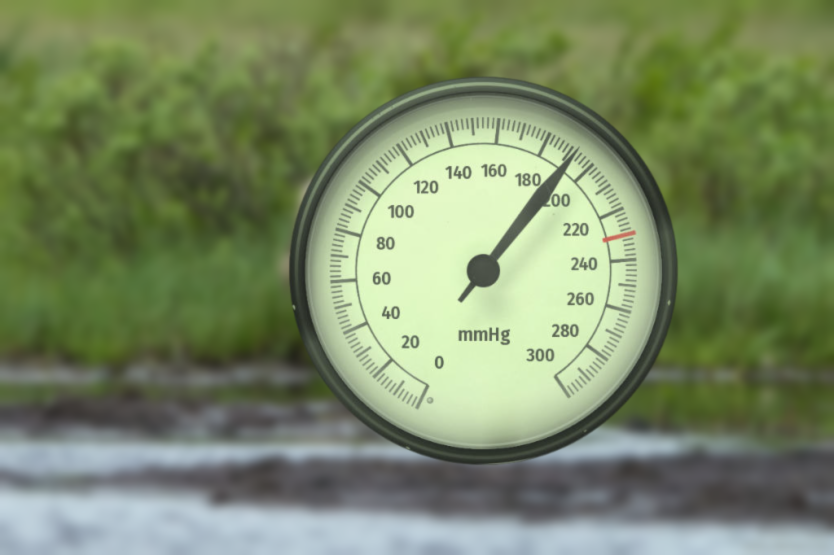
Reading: 192,mmHg
